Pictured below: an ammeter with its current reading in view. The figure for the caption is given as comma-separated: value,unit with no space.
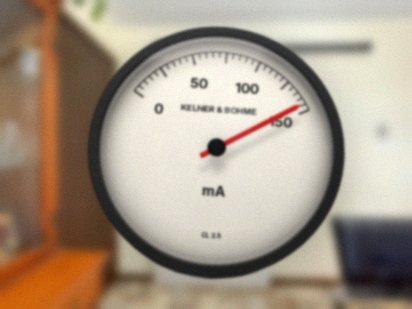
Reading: 145,mA
